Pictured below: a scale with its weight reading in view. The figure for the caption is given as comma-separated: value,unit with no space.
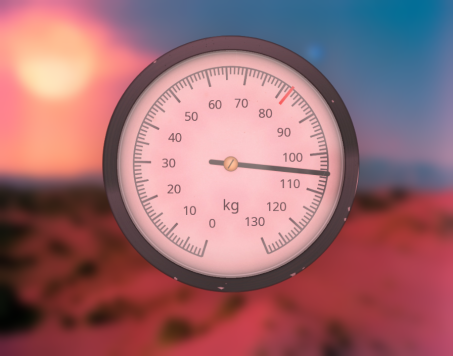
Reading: 105,kg
